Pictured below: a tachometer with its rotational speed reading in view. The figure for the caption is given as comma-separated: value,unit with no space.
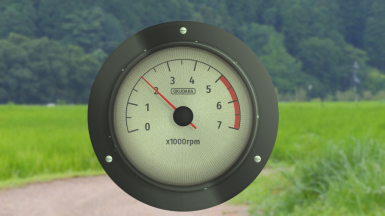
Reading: 2000,rpm
